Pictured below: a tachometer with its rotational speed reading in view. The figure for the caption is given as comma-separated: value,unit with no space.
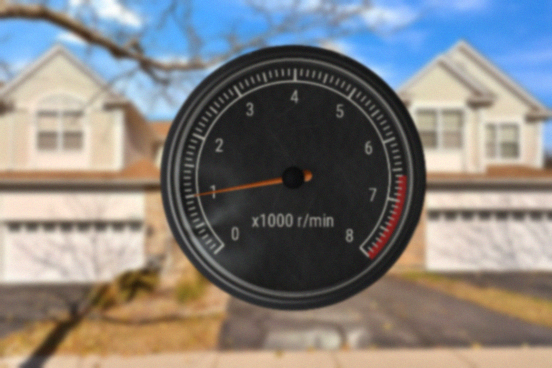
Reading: 1000,rpm
